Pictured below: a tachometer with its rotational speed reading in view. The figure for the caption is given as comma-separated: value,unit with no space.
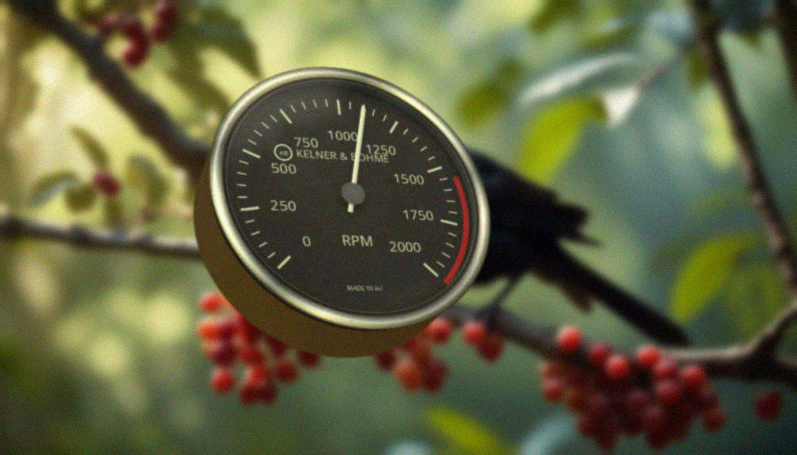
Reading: 1100,rpm
